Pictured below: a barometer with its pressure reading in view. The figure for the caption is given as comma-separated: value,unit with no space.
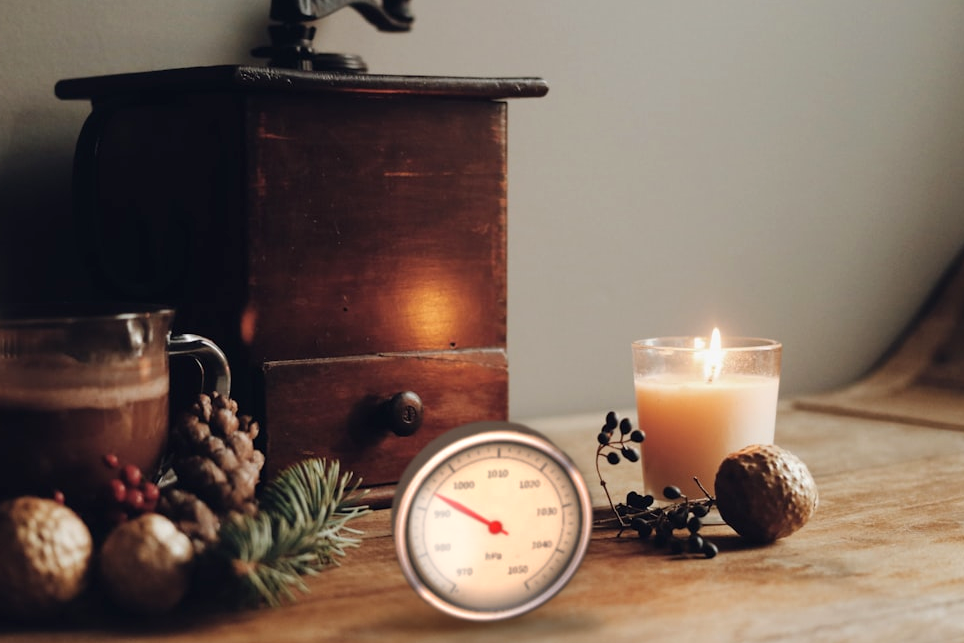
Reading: 994,hPa
